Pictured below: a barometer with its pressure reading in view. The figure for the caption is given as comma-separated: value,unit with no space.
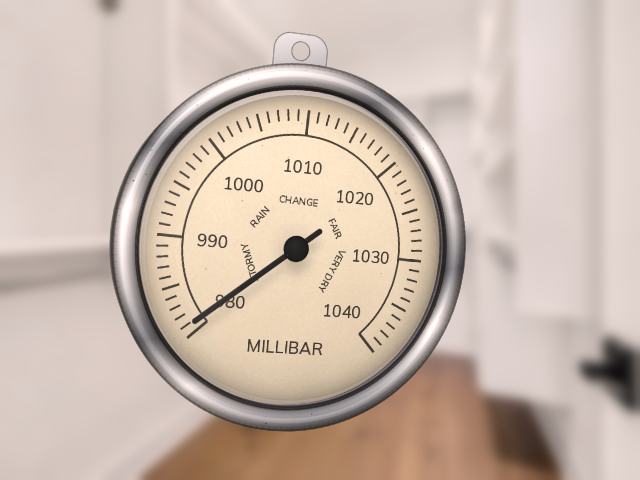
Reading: 981,mbar
